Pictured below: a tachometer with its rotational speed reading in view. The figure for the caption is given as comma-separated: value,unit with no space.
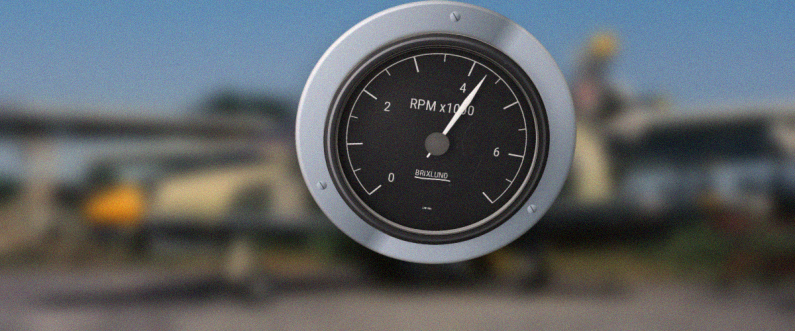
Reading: 4250,rpm
